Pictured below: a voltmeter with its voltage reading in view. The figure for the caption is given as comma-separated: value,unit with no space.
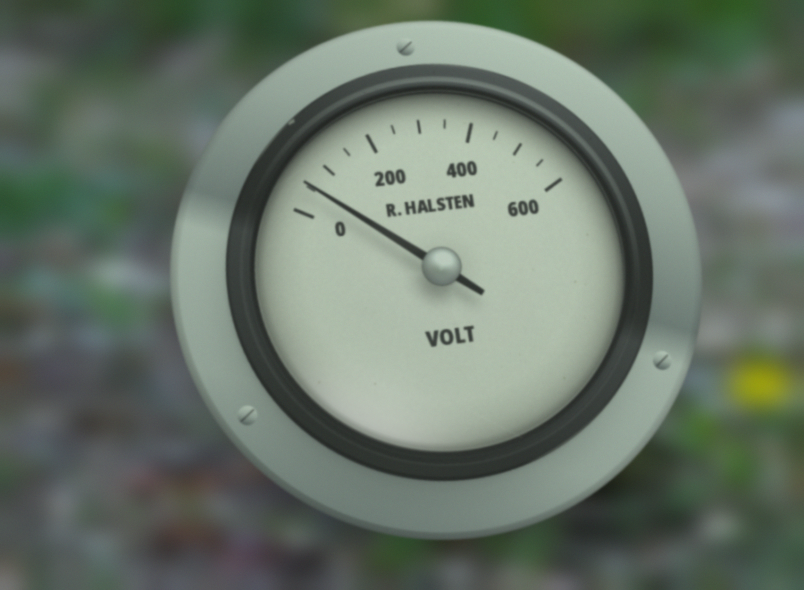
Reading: 50,V
